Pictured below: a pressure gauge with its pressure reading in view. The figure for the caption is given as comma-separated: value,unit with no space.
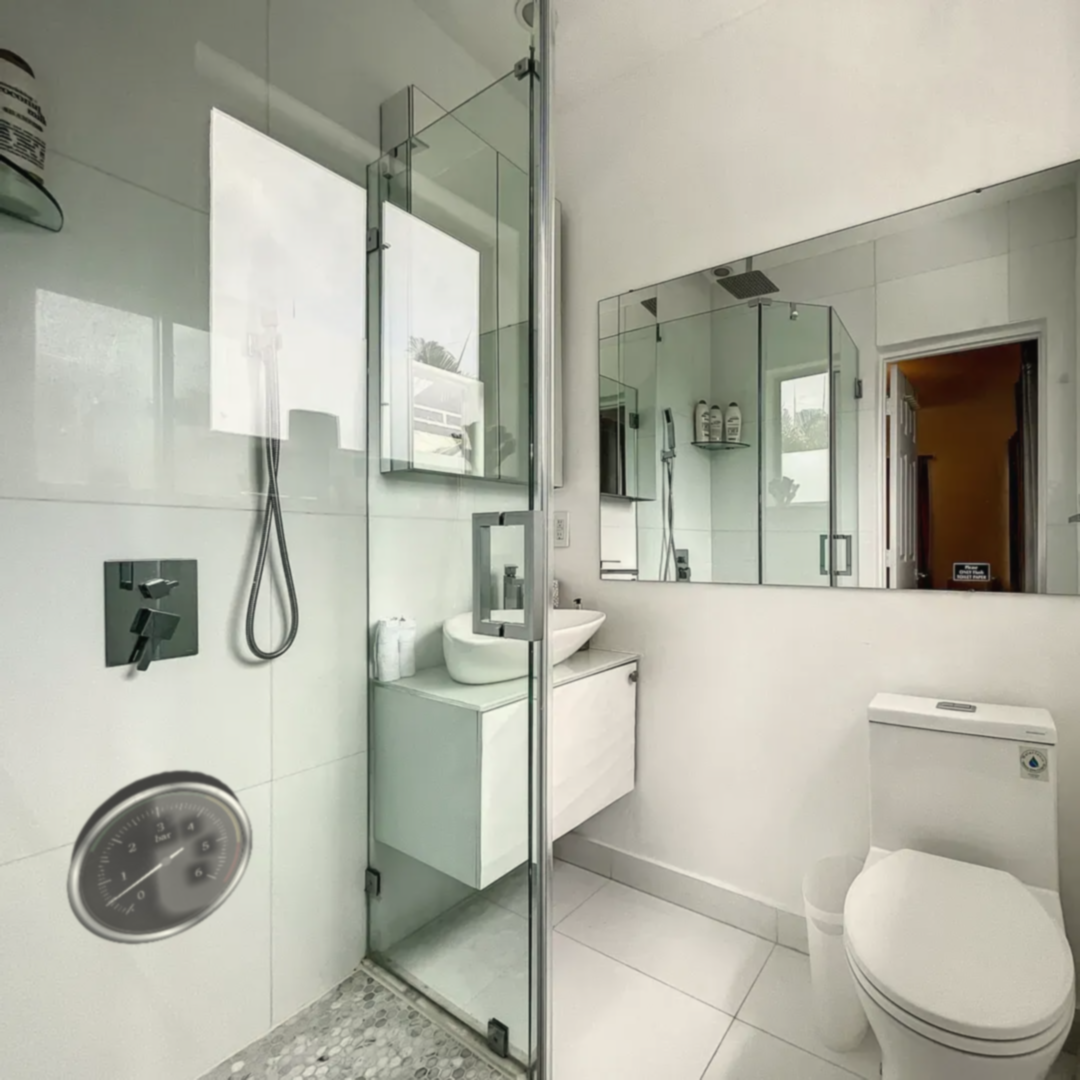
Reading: 0.5,bar
